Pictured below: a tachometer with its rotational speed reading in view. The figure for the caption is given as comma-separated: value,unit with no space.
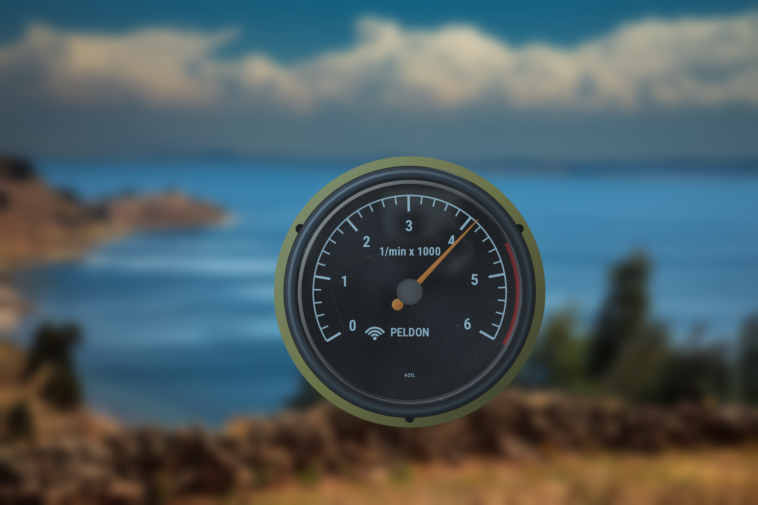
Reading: 4100,rpm
